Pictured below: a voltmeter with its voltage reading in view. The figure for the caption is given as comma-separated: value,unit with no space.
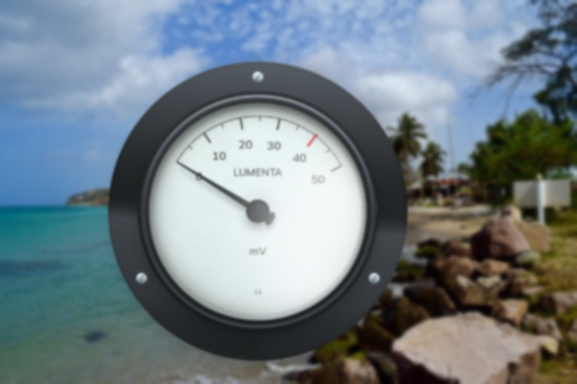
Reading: 0,mV
